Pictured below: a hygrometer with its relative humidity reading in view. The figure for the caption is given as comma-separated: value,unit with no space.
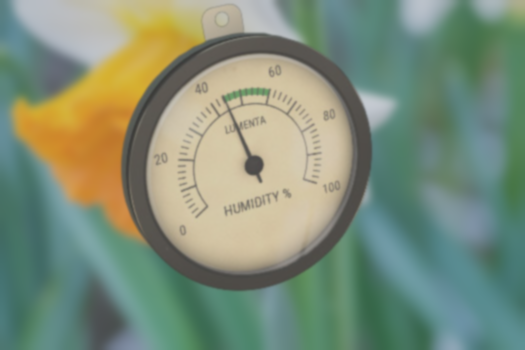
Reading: 44,%
